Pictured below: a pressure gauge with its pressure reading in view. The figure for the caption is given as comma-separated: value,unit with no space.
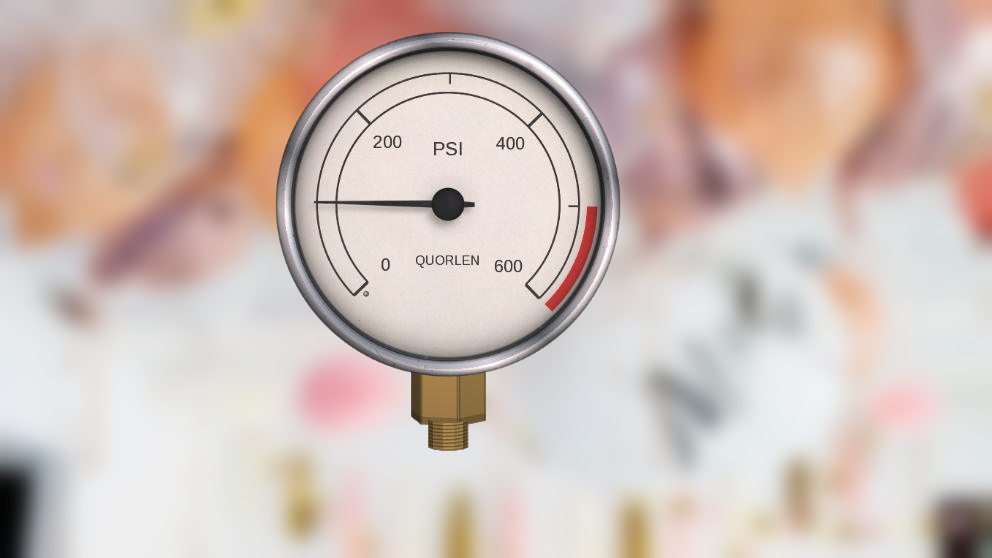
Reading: 100,psi
